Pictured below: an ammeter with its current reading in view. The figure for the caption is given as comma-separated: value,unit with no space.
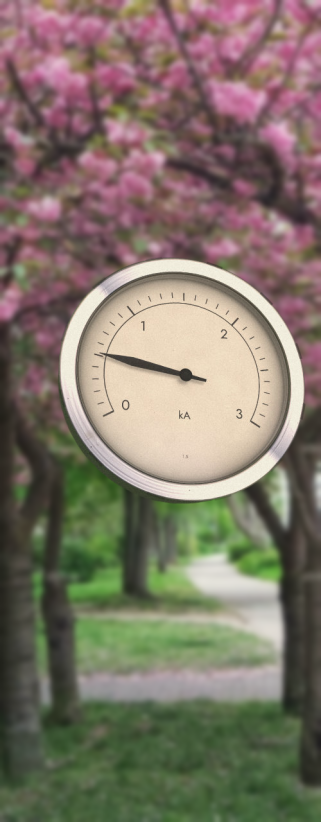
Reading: 0.5,kA
